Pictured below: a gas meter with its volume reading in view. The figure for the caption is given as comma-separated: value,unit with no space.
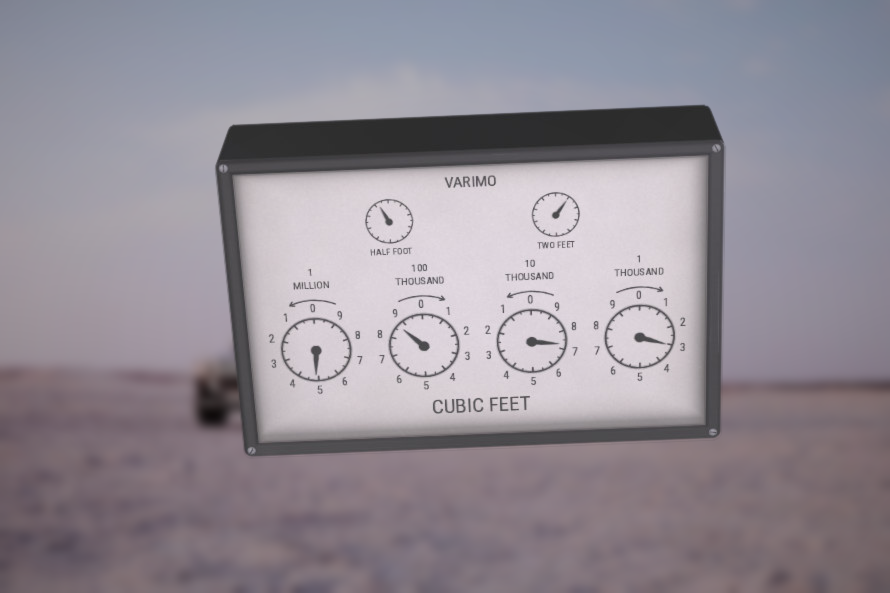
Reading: 487300,ft³
